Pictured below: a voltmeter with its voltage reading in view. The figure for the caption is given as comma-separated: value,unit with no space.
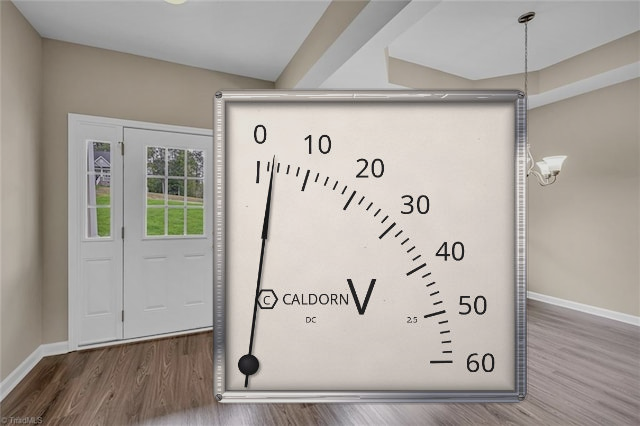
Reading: 3,V
